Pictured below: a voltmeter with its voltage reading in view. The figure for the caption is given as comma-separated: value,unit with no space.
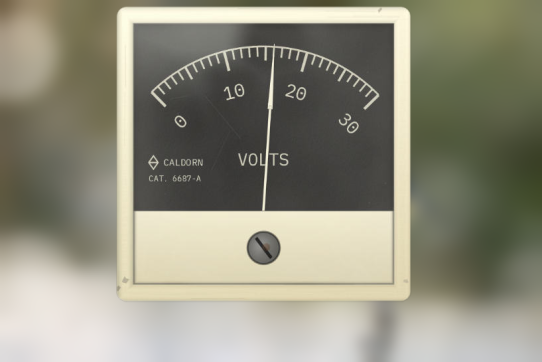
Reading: 16,V
